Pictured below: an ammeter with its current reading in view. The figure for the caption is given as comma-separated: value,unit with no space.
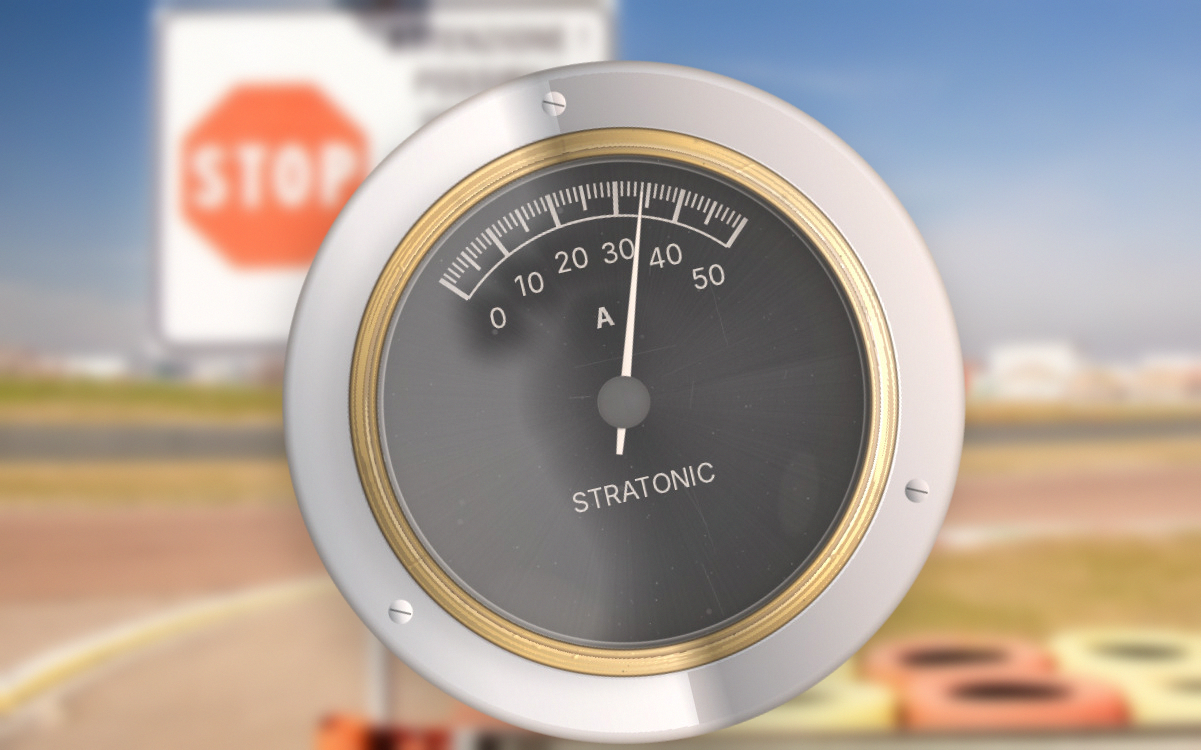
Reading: 34,A
